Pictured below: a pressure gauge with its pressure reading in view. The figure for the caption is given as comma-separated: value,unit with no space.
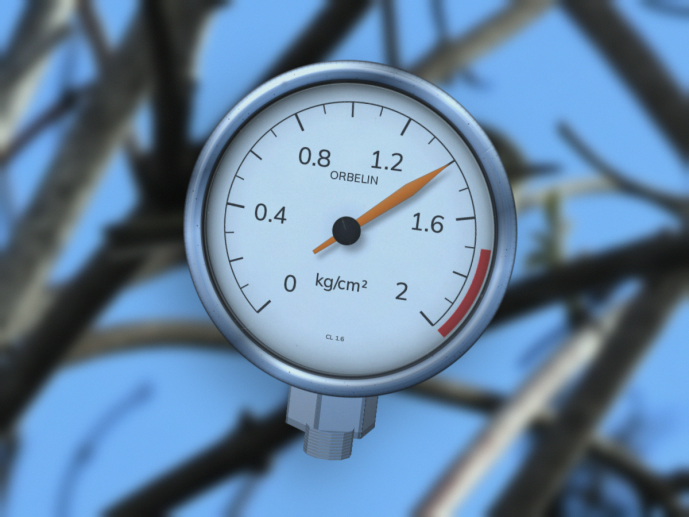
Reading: 1.4,kg/cm²
